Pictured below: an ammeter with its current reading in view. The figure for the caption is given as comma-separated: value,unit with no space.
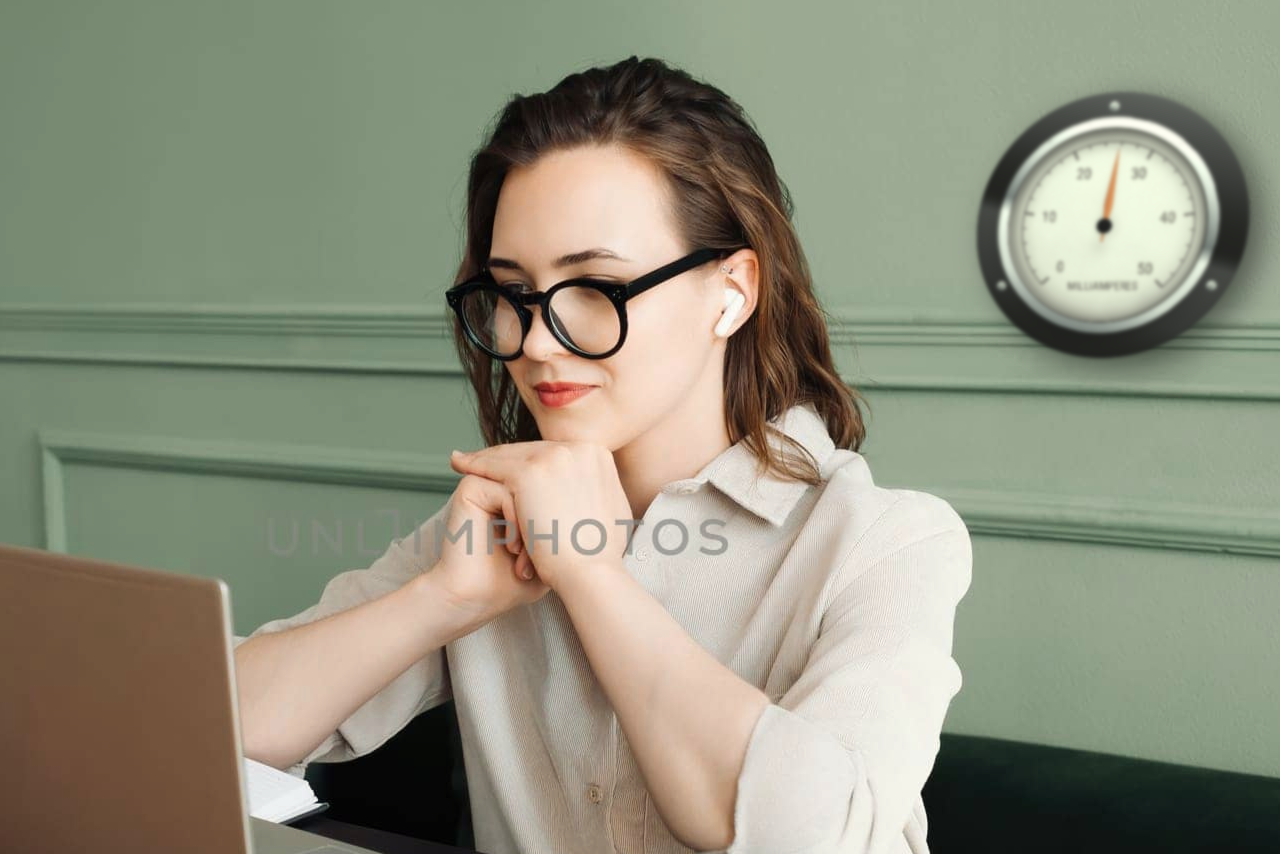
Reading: 26,mA
